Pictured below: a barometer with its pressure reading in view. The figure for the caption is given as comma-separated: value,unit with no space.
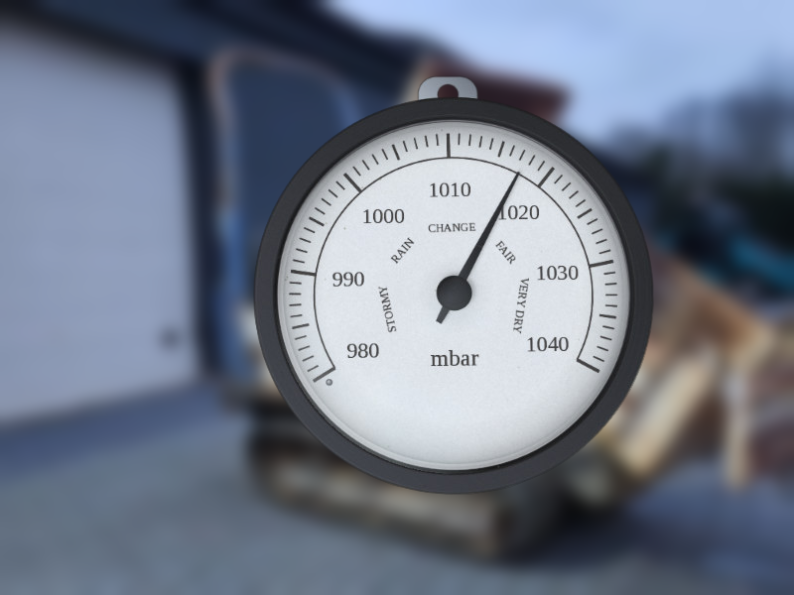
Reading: 1017.5,mbar
